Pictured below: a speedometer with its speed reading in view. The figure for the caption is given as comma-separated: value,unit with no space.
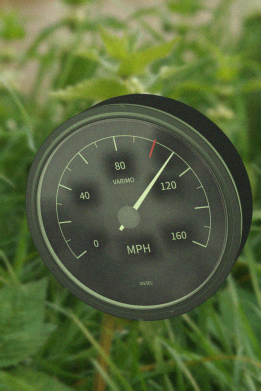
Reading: 110,mph
